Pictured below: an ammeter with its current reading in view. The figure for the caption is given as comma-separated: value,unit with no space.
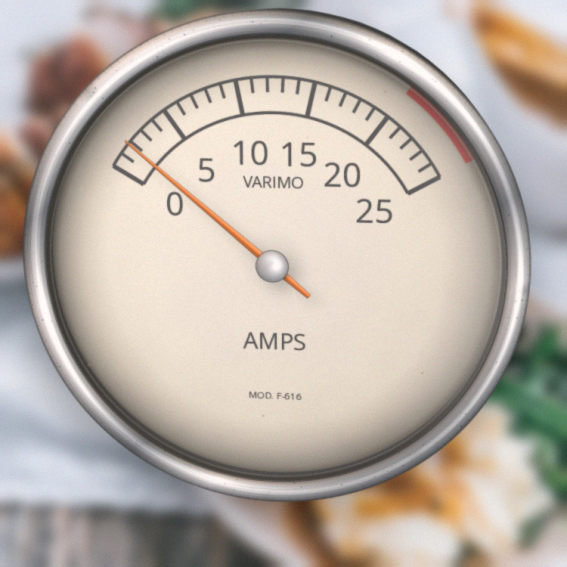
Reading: 2,A
